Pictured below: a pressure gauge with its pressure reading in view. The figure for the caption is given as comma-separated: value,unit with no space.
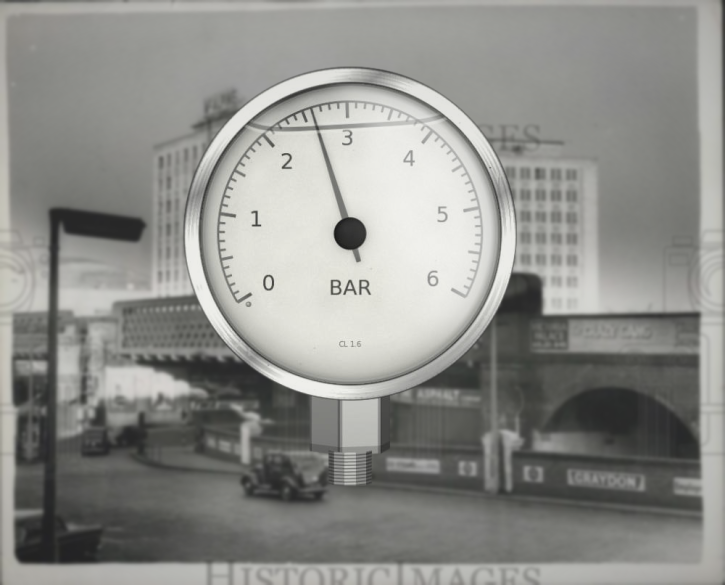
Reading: 2.6,bar
